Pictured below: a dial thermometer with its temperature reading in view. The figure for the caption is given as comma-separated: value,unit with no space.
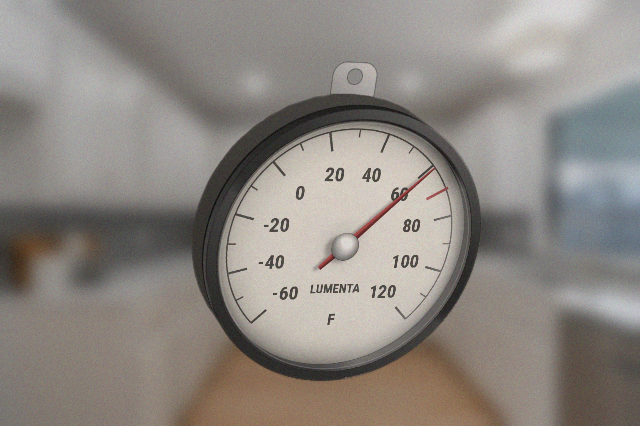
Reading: 60,°F
